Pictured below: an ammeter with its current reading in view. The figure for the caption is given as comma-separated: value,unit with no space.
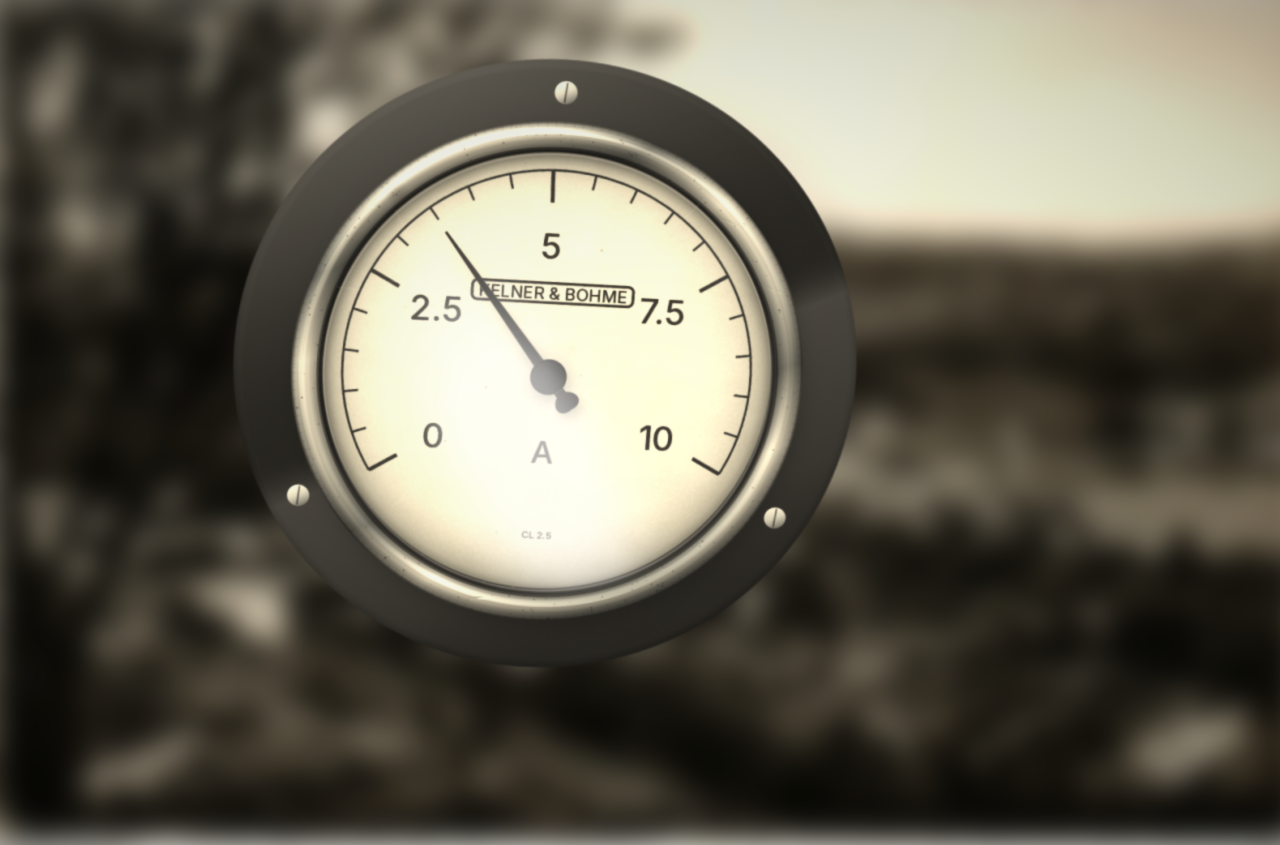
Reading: 3.5,A
